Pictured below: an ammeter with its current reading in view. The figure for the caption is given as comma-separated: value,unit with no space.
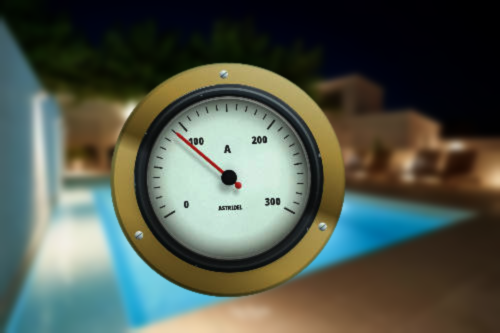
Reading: 90,A
